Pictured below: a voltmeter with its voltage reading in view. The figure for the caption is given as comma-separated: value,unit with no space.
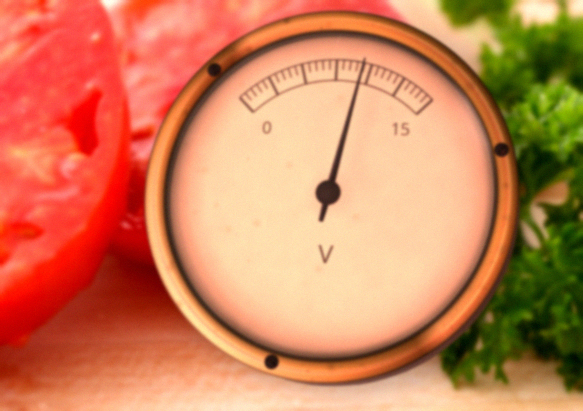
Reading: 9.5,V
